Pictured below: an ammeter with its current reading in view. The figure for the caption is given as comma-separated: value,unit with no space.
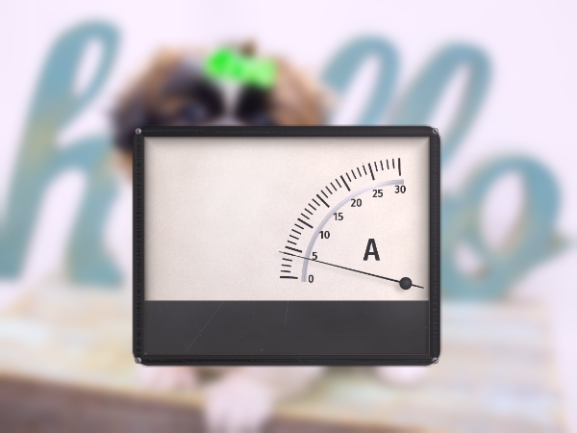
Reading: 4,A
